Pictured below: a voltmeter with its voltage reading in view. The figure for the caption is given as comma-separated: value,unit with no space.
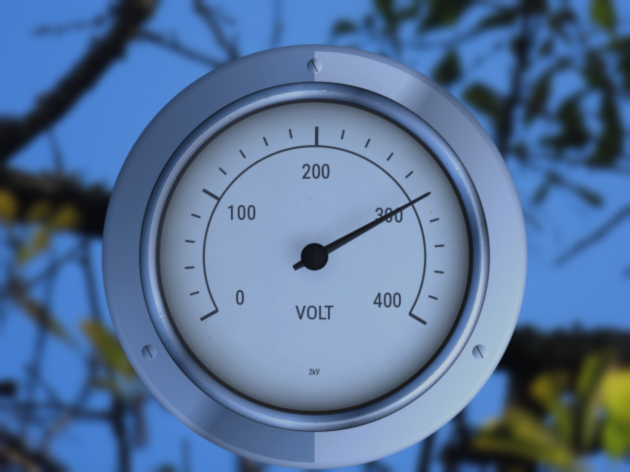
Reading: 300,V
